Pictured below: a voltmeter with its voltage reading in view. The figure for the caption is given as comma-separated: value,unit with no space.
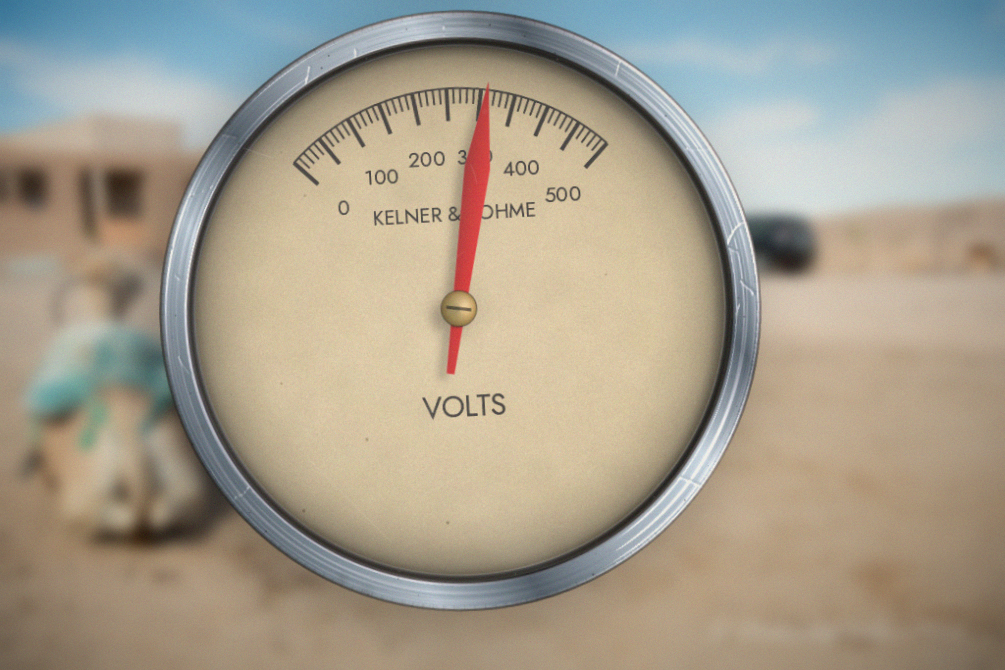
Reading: 310,V
